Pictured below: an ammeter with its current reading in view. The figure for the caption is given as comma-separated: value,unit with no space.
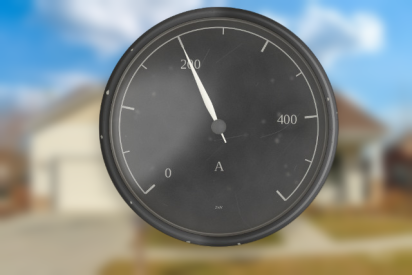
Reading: 200,A
